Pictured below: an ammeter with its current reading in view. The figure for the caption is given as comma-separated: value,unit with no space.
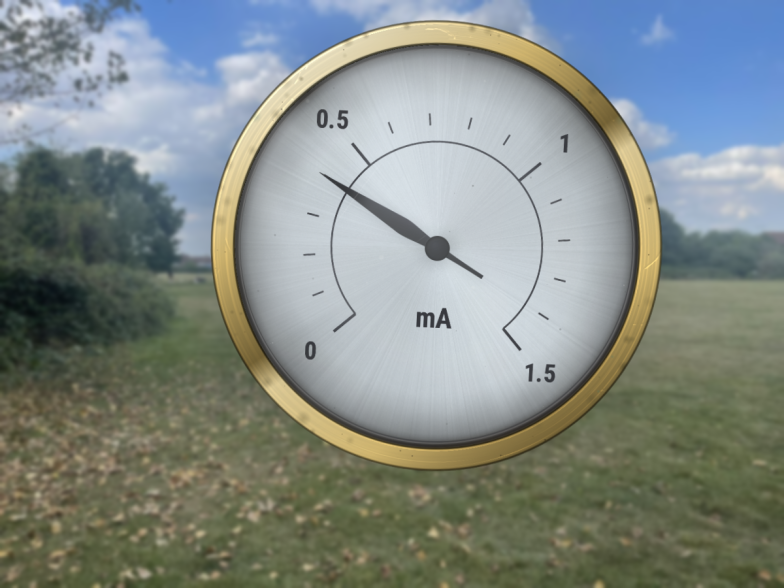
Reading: 0.4,mA
